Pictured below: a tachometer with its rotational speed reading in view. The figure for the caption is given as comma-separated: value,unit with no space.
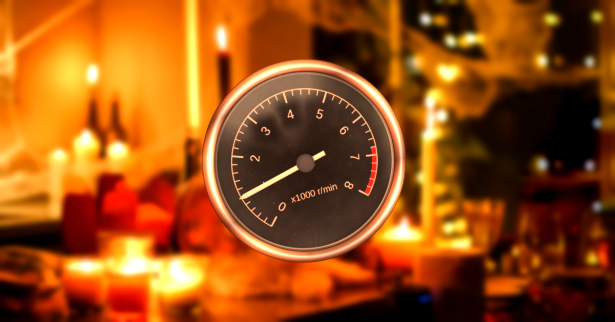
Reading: 1000,rpm
